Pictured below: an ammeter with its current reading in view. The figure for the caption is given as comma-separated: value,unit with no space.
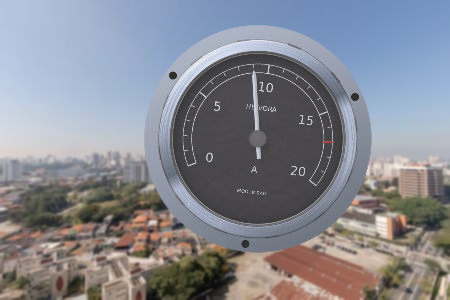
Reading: 9,A
